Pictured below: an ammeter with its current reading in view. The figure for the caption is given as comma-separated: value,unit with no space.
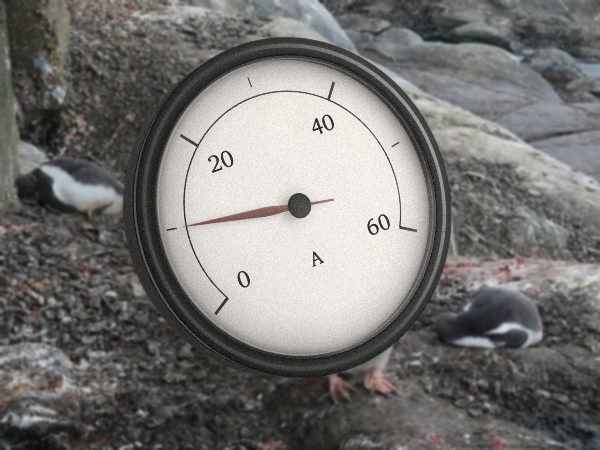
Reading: 10,A
